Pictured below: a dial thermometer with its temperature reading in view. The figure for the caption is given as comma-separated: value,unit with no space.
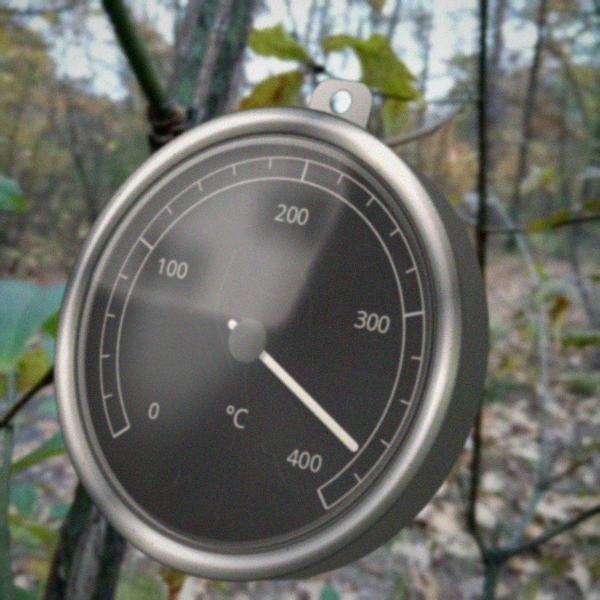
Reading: 370,°C
